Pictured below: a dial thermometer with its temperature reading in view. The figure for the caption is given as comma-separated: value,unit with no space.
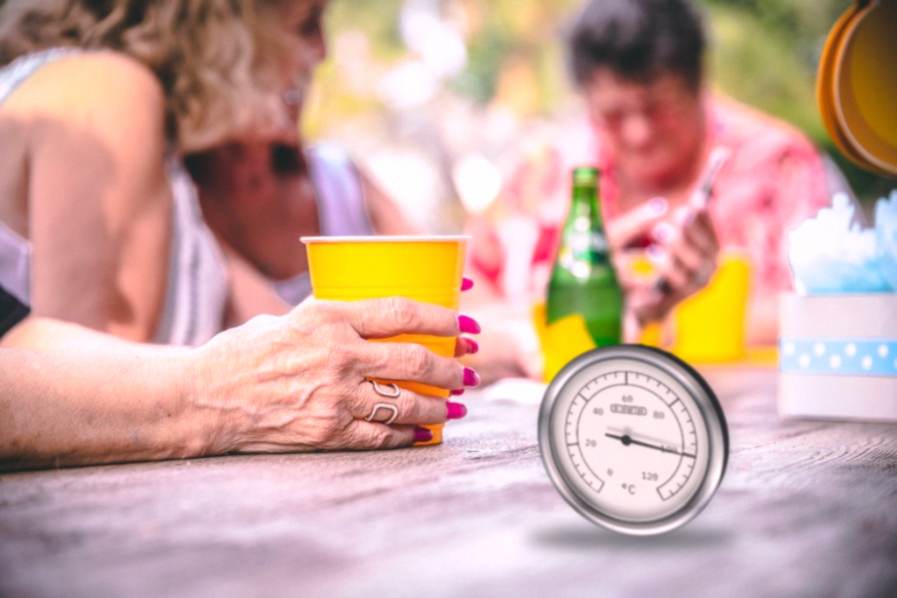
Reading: 100,°C
